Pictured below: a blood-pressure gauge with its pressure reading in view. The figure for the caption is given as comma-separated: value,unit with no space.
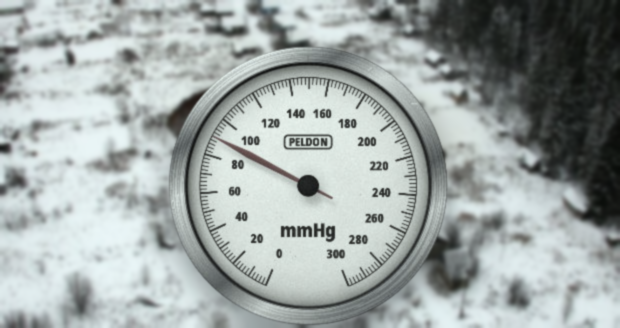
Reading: 90,mmHg
